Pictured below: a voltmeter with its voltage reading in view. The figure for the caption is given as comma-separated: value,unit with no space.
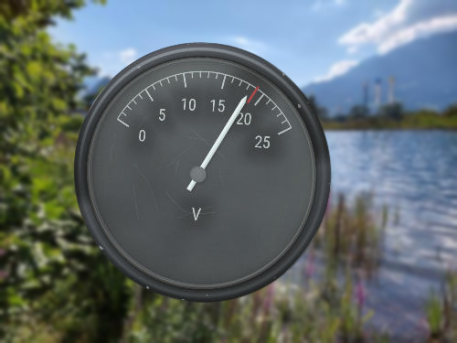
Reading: 18.5,V
